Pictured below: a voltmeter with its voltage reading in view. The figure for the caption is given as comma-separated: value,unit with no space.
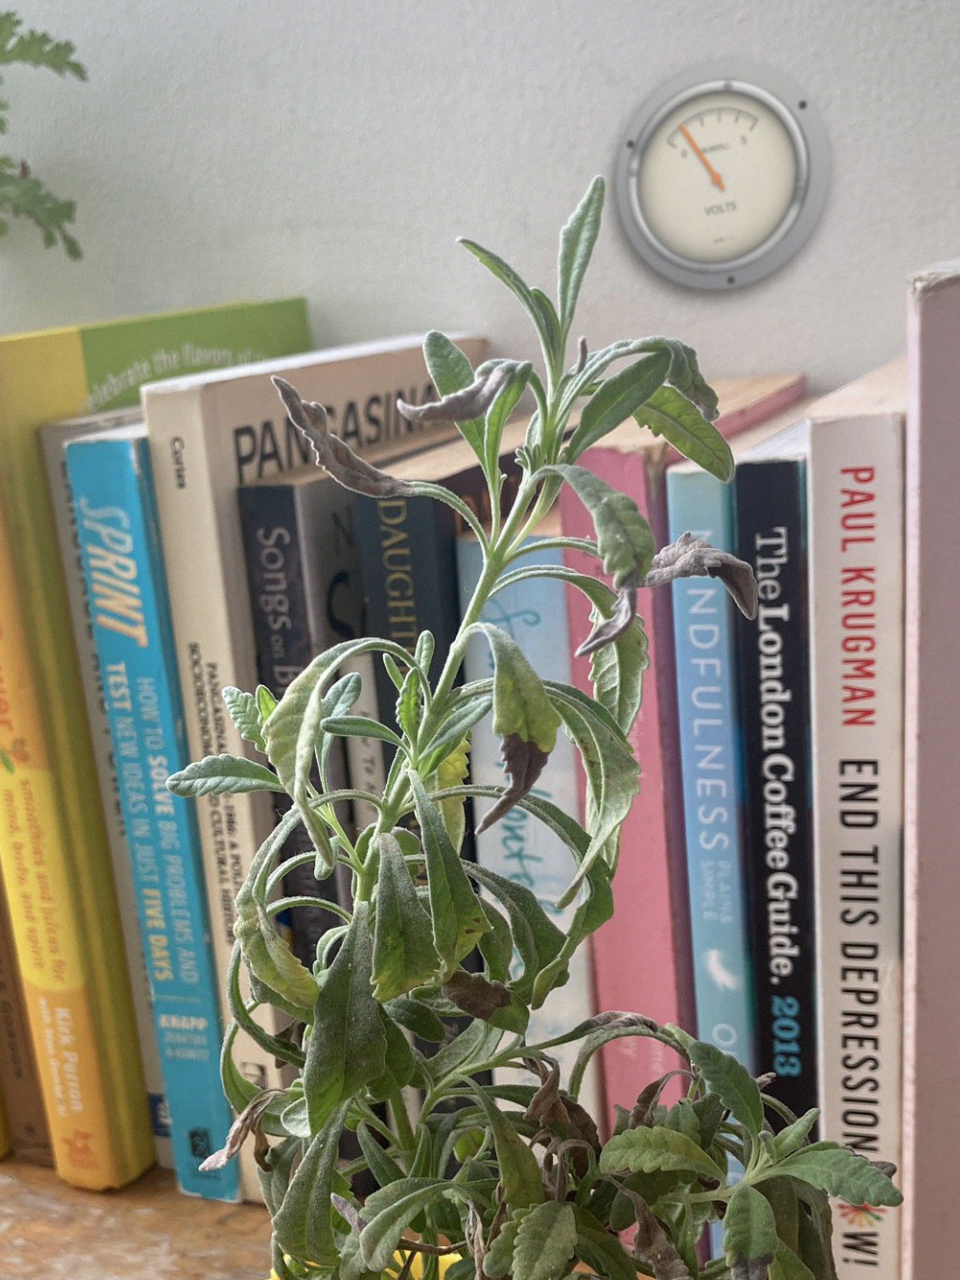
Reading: 1,V
